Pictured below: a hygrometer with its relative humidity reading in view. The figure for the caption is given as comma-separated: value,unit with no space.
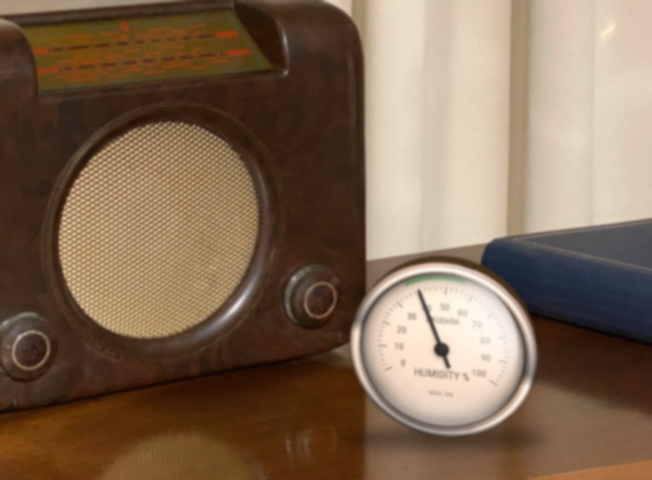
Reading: 40,%
